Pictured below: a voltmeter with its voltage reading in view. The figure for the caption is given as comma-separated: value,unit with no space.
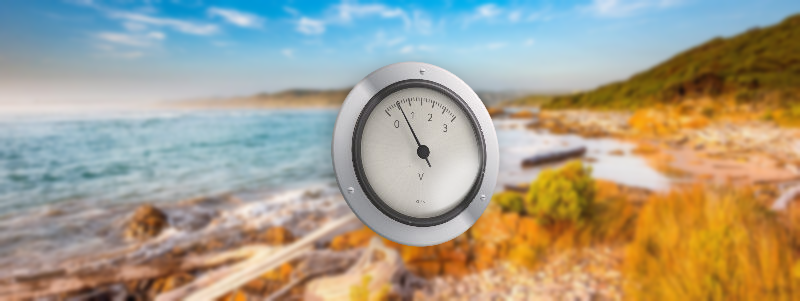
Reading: 0.5,V
